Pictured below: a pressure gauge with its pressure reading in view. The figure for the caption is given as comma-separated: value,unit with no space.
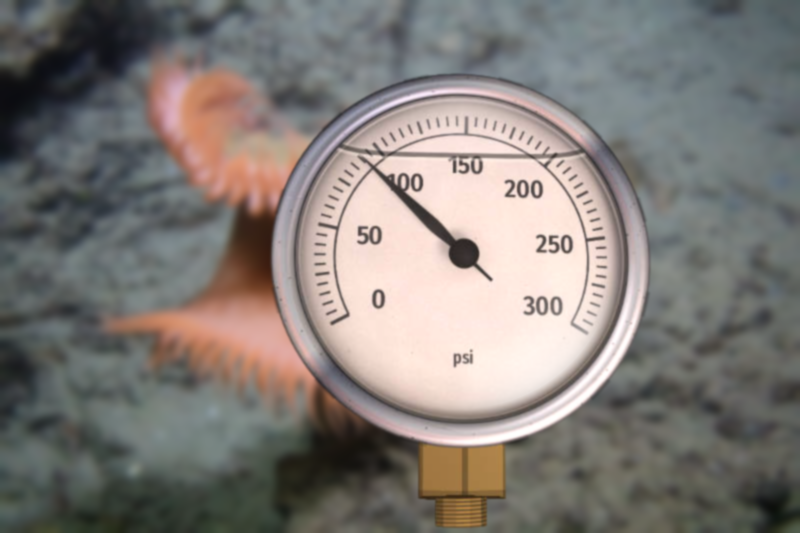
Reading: 90,psi
